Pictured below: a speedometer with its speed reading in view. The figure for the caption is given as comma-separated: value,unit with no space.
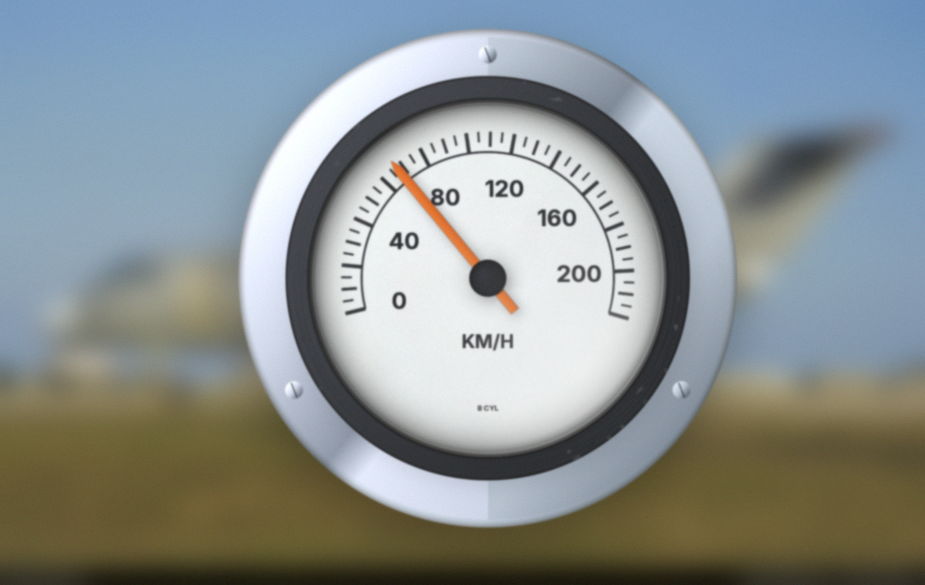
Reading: 67.5,km/h
